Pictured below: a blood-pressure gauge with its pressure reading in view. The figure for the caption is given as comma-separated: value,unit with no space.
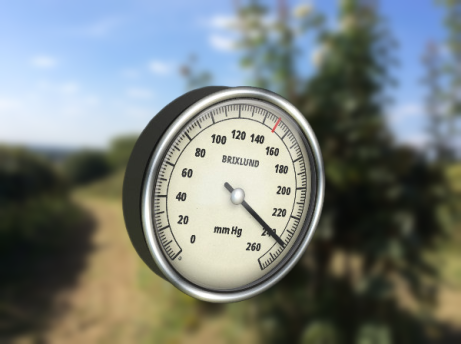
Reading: 240,mmHg
